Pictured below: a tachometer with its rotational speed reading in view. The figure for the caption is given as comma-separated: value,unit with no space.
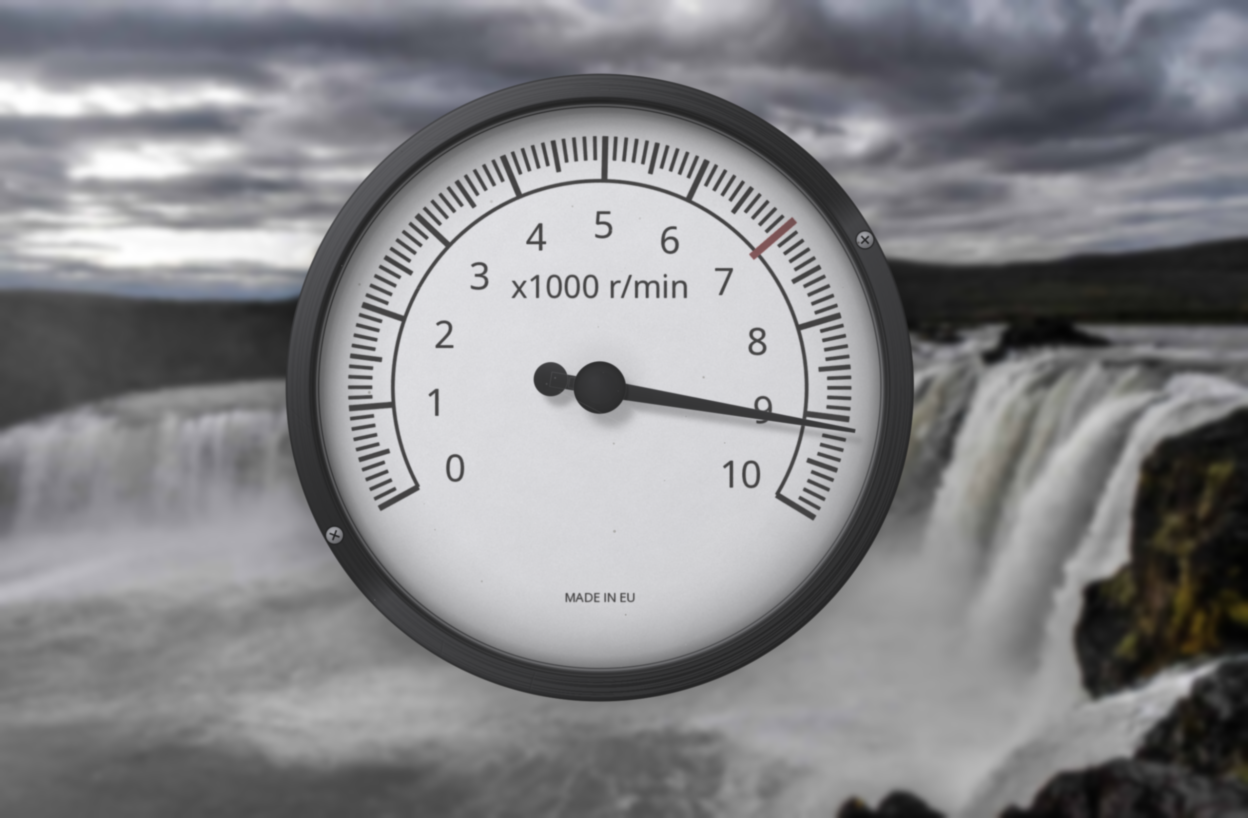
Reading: 9100,rpm
